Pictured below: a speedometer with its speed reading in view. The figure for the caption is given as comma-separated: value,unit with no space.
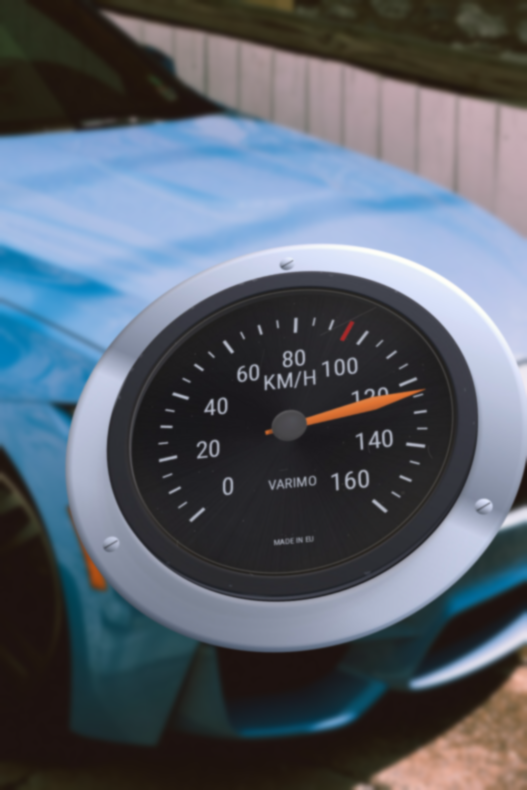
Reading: 125,km/h
